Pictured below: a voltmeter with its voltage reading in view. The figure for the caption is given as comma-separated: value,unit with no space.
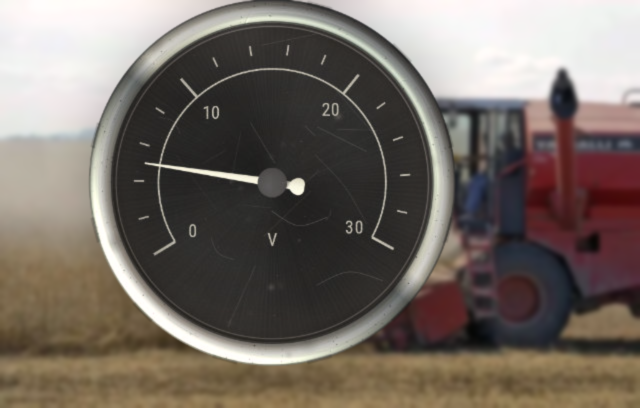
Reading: 5,V
